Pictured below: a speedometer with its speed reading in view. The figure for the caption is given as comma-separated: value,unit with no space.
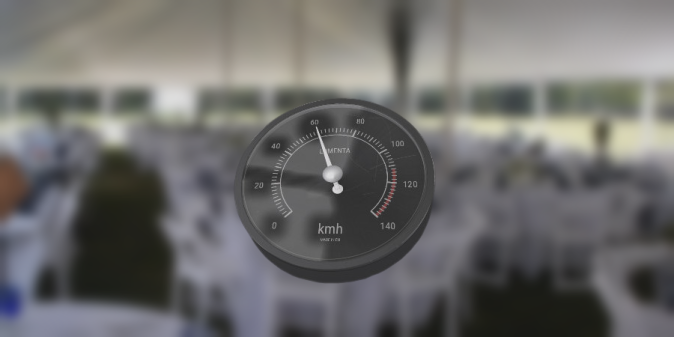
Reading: 60,km/h
